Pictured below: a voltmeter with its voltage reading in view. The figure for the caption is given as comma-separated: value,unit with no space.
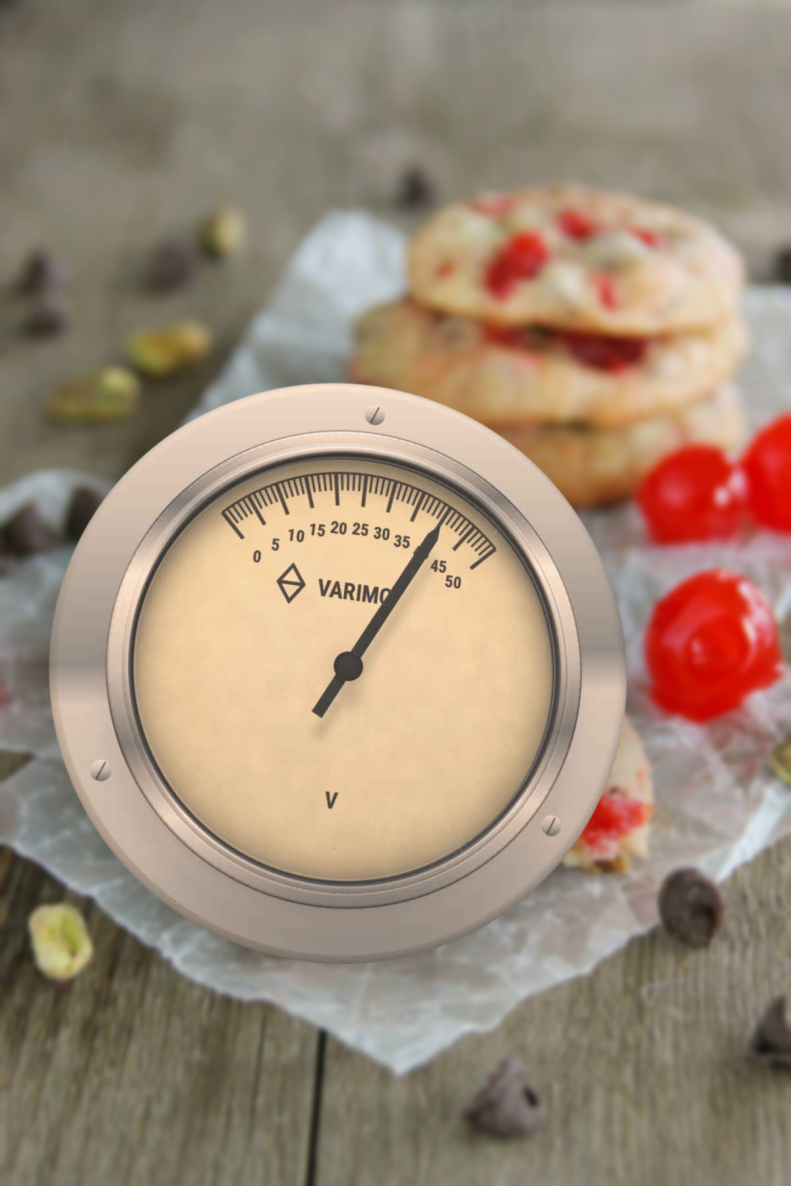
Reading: 40,V
